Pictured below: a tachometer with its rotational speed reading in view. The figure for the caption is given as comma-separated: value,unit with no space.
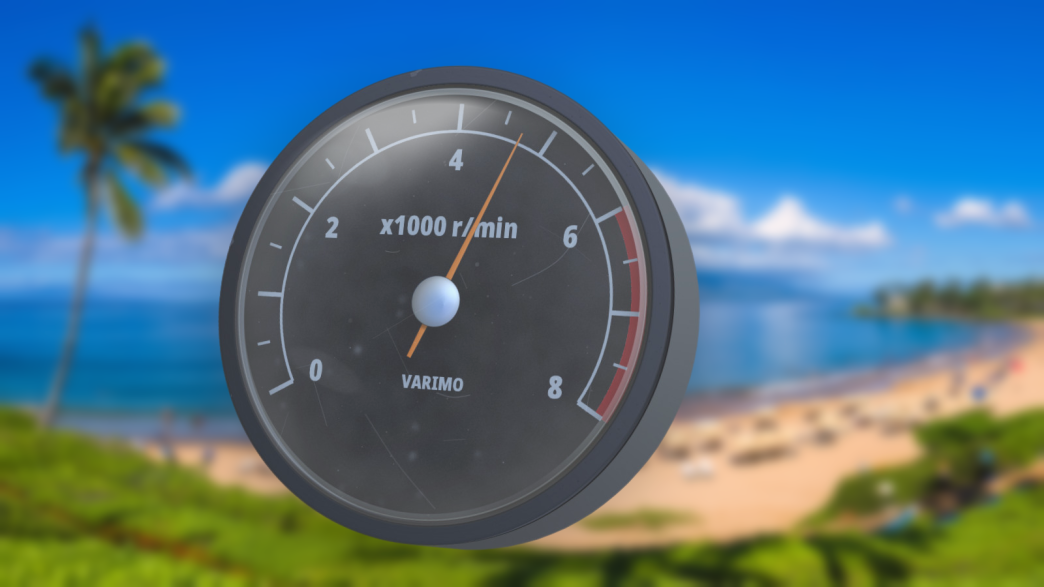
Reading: 4750,rpm
